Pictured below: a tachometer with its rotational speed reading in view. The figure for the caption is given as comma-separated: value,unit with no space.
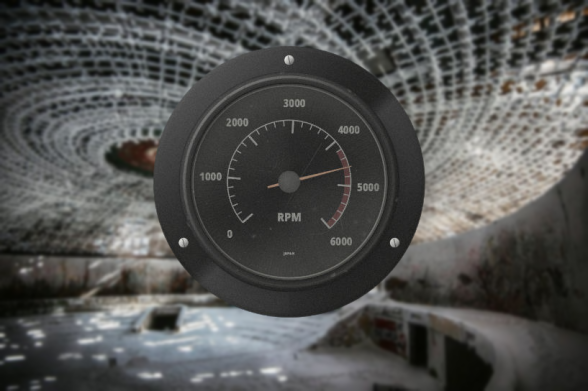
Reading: 4600,rpm
